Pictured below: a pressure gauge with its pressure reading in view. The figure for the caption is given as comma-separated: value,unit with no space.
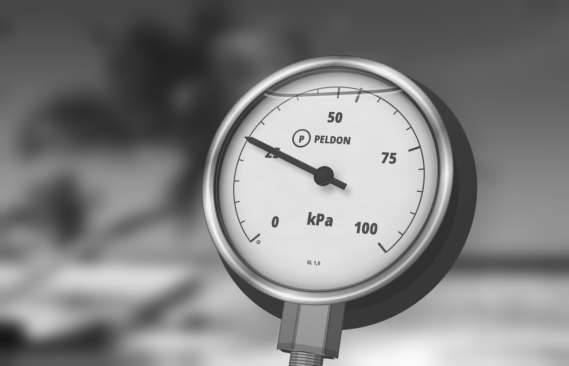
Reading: 25,kPa
